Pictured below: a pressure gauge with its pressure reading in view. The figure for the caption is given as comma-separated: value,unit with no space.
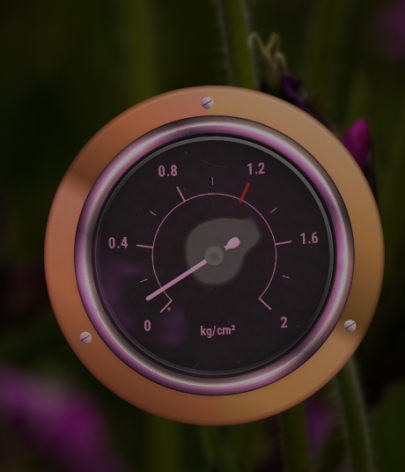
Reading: 0.1,kg/cm²
